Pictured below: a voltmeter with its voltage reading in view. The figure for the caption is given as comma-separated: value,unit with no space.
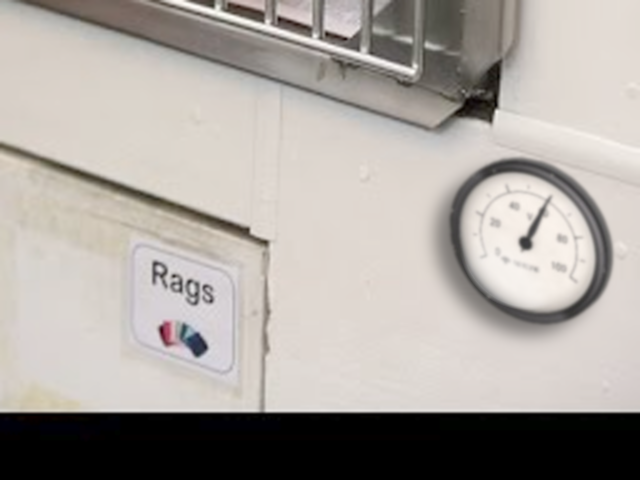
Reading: 60,V
